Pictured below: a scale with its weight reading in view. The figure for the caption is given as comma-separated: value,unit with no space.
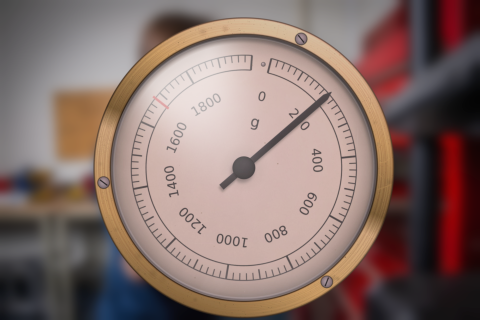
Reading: 200,g
